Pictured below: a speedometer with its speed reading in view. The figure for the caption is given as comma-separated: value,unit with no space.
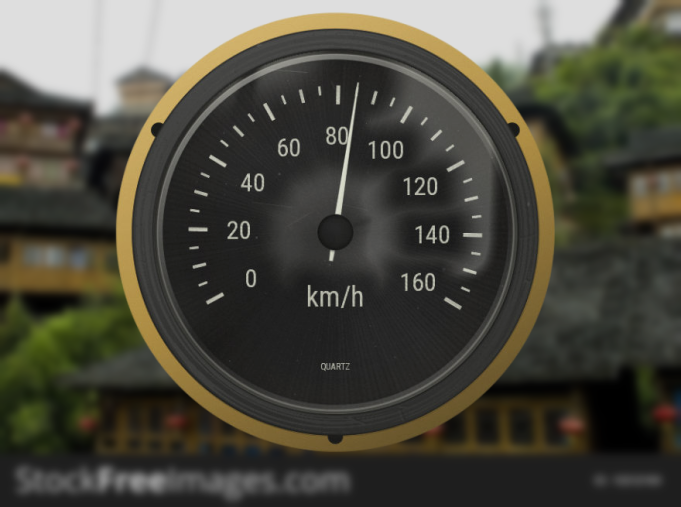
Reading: 85,km/h
